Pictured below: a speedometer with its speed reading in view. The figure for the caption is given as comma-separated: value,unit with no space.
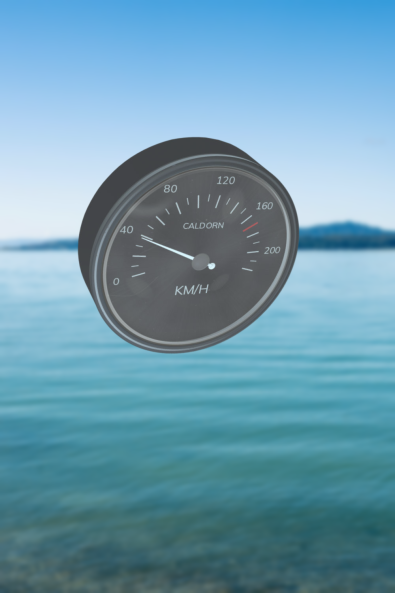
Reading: 40,km/h
